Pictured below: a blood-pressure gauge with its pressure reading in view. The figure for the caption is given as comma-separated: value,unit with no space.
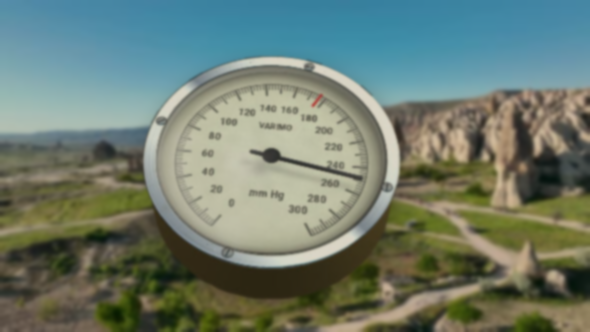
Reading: 250,mmHg
